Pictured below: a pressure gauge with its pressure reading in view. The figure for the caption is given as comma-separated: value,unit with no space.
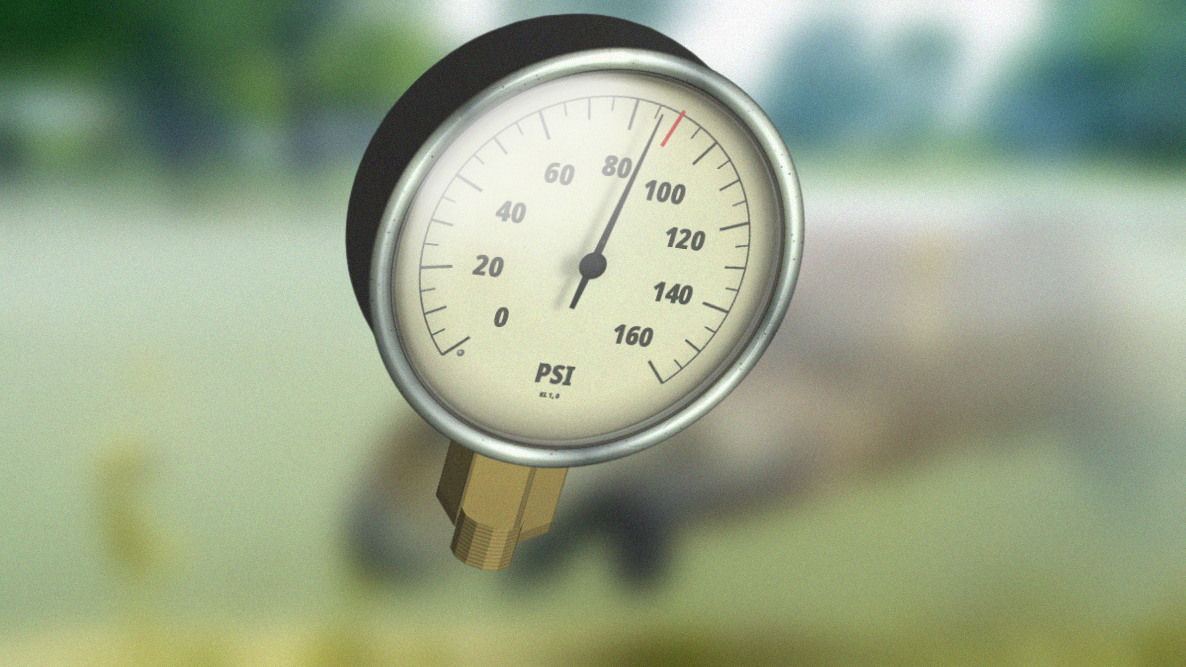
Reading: 85,psi
